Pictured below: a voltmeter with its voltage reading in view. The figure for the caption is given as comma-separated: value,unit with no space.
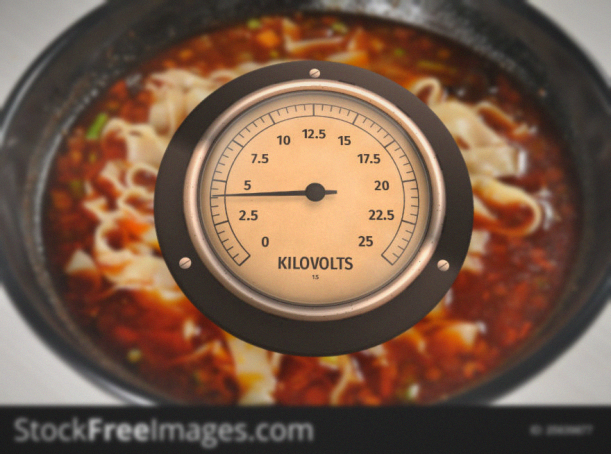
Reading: 4,kV
